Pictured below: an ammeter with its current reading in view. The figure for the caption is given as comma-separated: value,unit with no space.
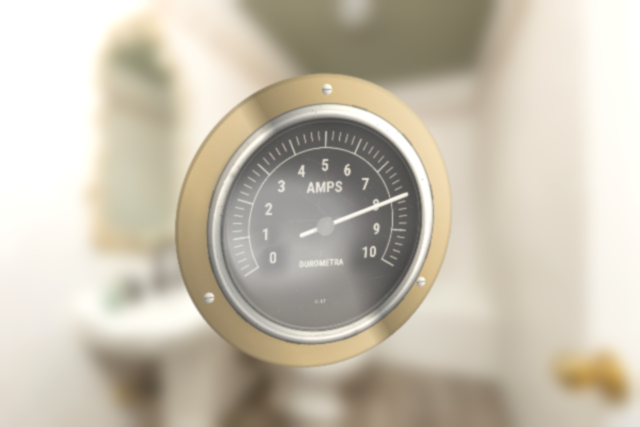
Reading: 8,A
